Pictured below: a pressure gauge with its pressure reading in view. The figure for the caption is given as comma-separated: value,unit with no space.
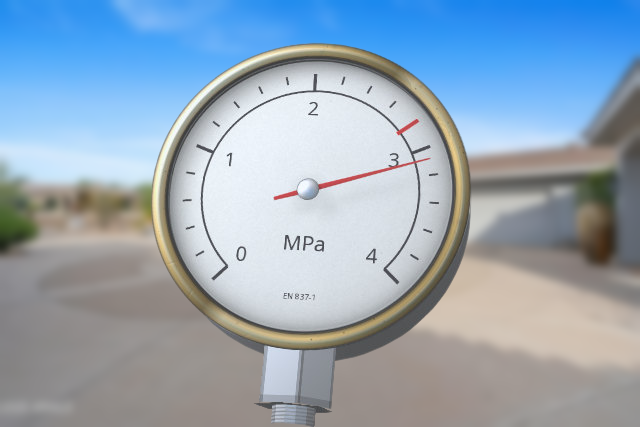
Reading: 3.1,MPa
